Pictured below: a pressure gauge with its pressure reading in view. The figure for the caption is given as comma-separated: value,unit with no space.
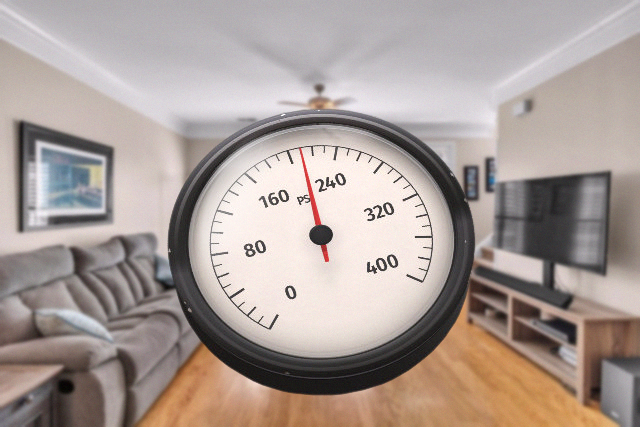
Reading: 210,psi
